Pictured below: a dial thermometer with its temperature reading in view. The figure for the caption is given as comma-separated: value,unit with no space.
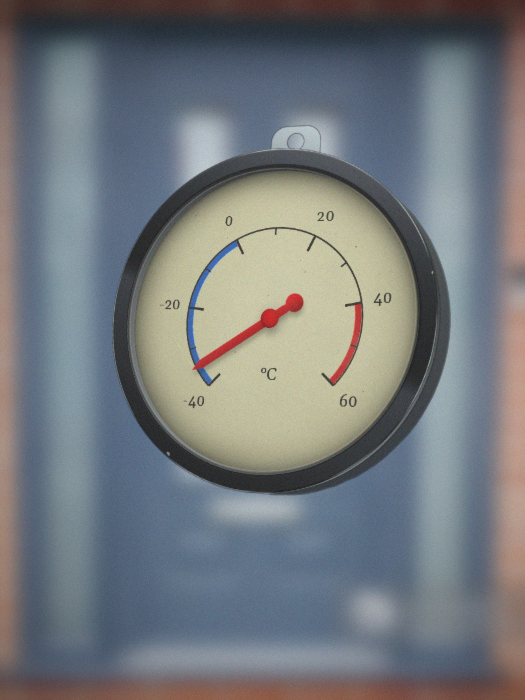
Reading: -35,°C
